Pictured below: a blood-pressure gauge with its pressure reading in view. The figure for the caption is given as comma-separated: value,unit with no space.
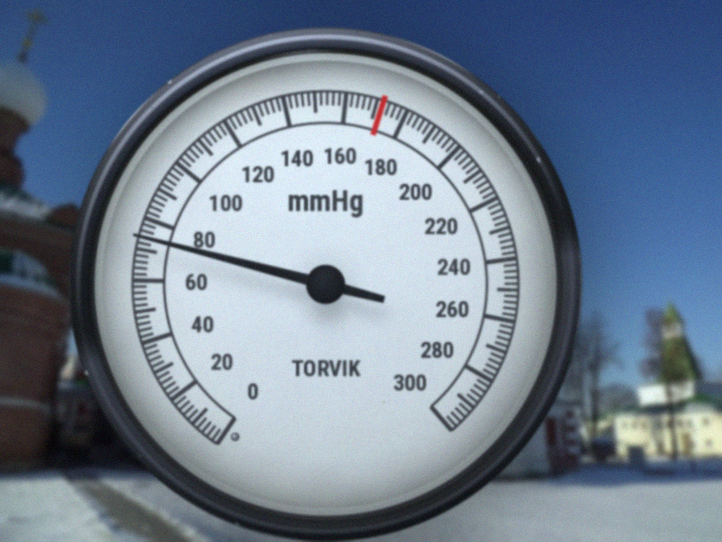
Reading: 74,mmHg
